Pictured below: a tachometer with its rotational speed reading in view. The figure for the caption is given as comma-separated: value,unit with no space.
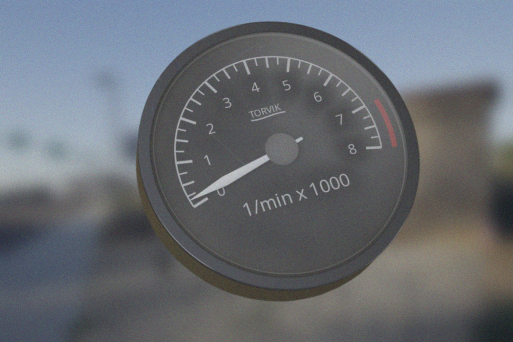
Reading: 125,rpm
